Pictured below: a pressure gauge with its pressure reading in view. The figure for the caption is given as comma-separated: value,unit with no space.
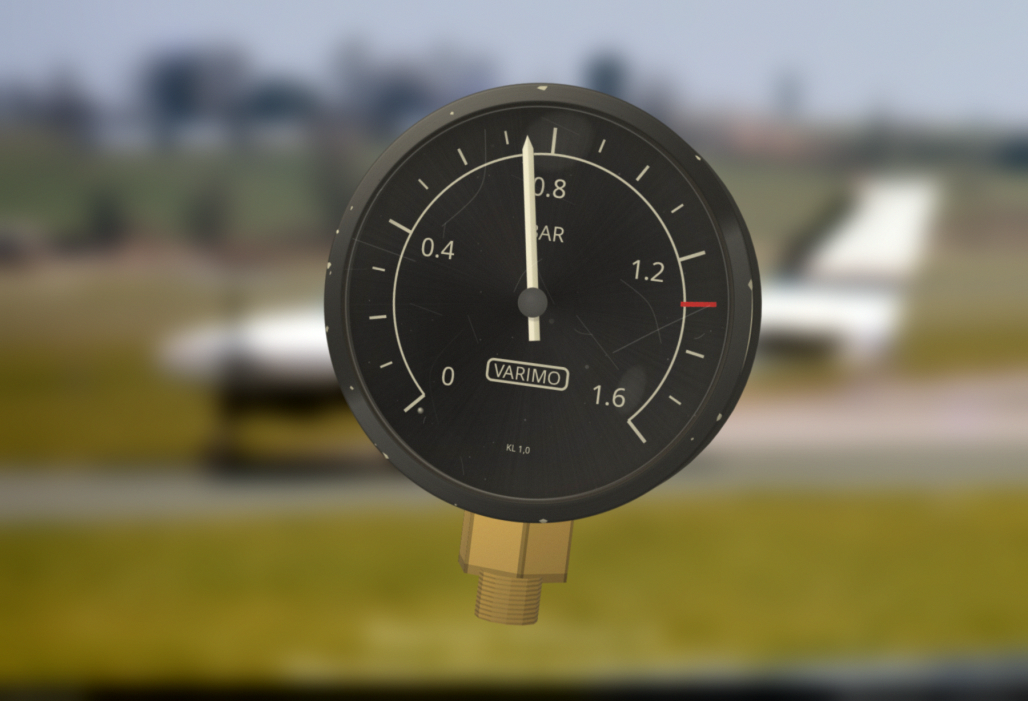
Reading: 0.75,bar
